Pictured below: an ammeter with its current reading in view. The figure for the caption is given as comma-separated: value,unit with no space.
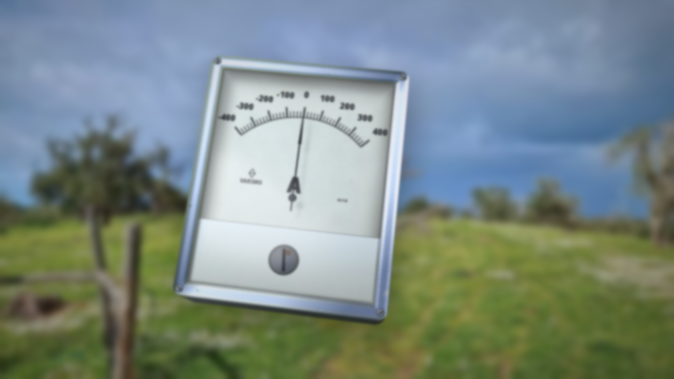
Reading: 0,A
